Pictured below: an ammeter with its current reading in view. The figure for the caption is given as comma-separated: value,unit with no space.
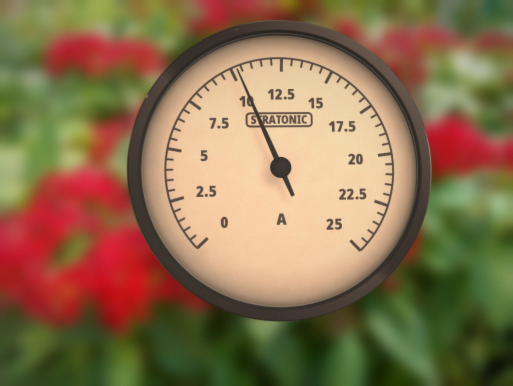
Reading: 10.25,A
